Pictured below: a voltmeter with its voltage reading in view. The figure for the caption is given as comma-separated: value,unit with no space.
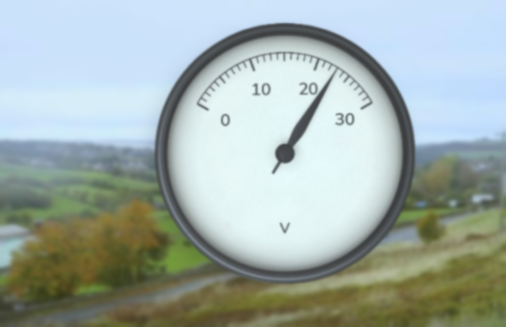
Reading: 23,V
